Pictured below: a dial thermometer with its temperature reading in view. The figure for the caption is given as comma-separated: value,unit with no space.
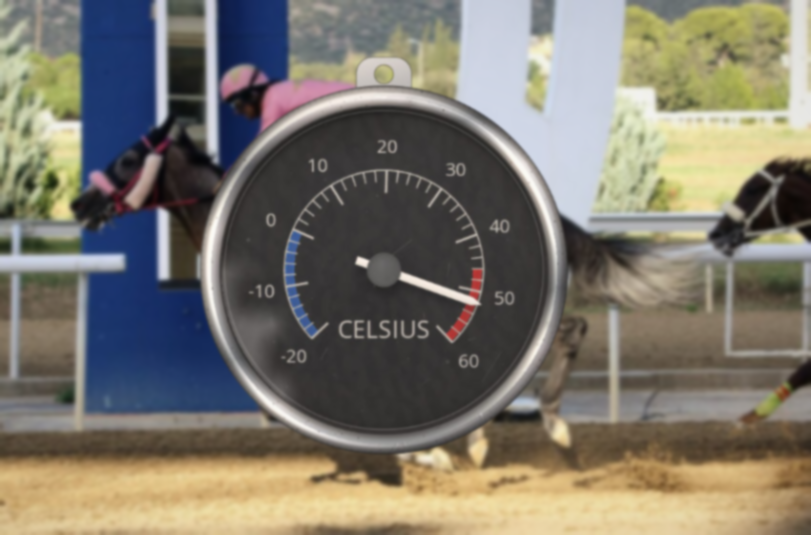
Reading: 52,°C
